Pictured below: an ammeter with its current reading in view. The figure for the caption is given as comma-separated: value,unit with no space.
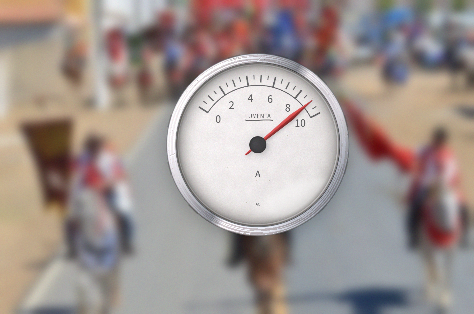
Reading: 9,A
